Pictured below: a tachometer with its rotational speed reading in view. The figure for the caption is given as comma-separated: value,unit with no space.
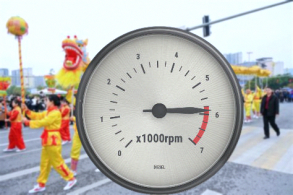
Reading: 5875,rpm
